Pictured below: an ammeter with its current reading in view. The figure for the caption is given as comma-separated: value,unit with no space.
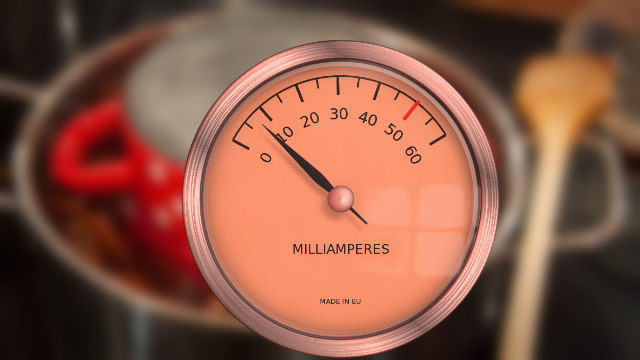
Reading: 7.5,mA
